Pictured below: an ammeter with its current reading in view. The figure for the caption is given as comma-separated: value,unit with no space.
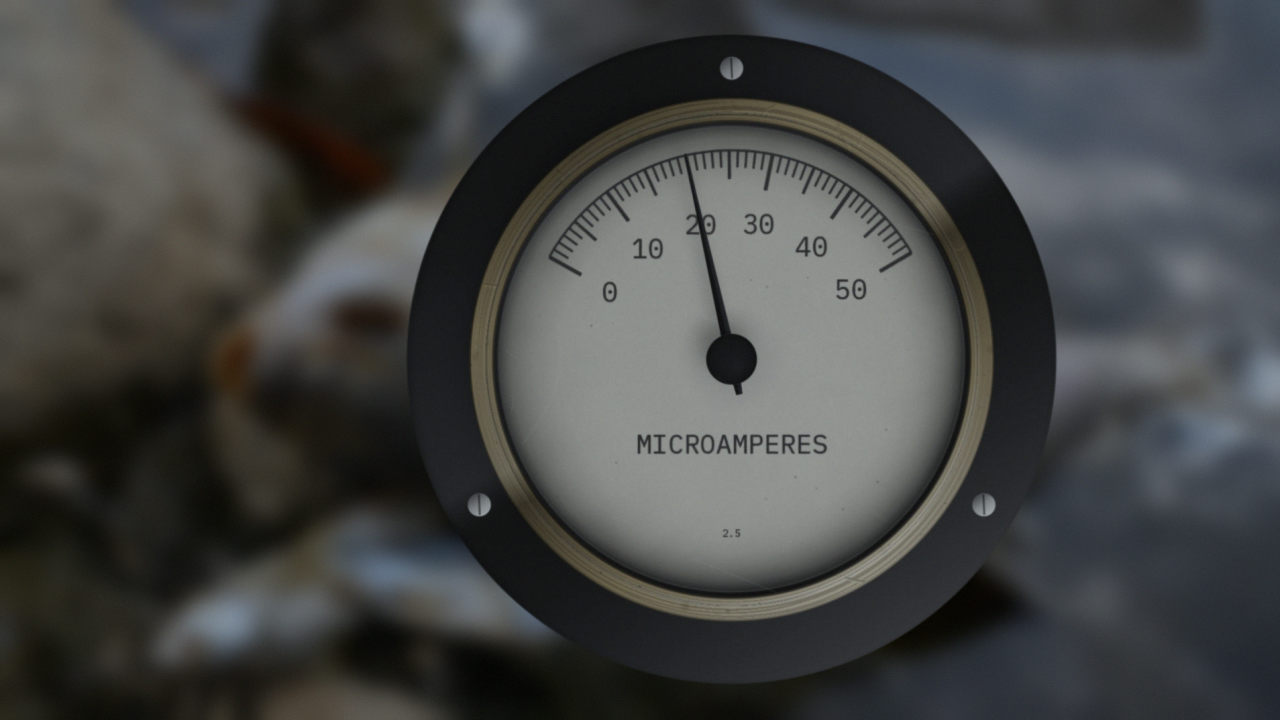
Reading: 20,µA
